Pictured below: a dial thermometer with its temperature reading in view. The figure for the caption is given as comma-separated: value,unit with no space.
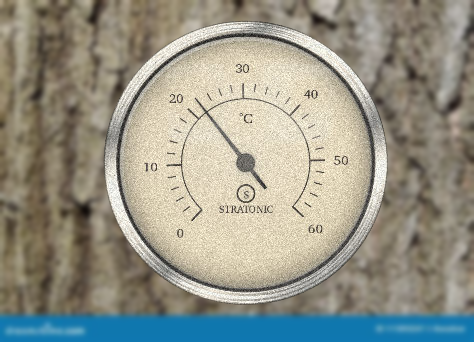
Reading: 22,°C
